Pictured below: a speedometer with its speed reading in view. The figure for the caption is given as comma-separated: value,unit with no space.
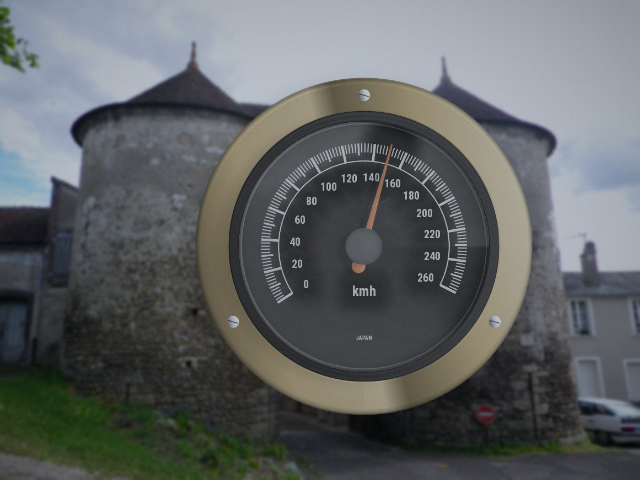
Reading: 150,km/h
